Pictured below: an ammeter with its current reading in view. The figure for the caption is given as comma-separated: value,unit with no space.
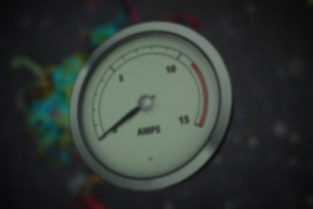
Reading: 0,A
